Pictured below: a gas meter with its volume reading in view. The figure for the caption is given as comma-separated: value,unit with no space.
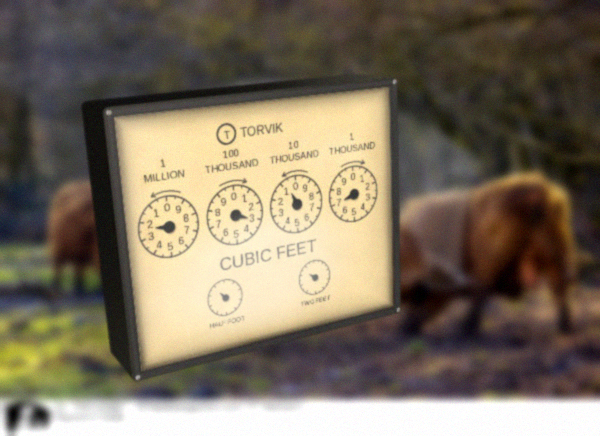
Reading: 230700,ft³
